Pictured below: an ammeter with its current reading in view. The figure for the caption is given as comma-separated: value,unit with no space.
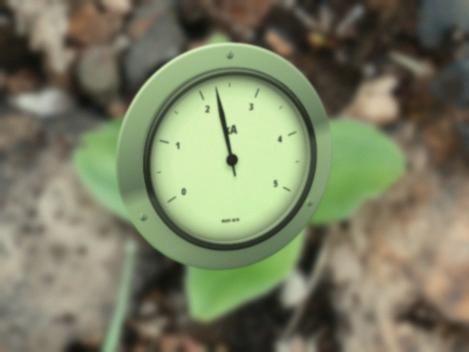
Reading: 2.25,kA
